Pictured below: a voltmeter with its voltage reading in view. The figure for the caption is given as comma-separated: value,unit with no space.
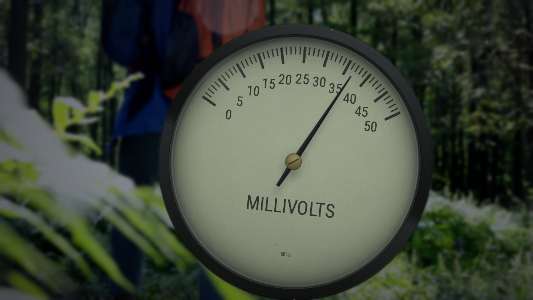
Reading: 37,mV
